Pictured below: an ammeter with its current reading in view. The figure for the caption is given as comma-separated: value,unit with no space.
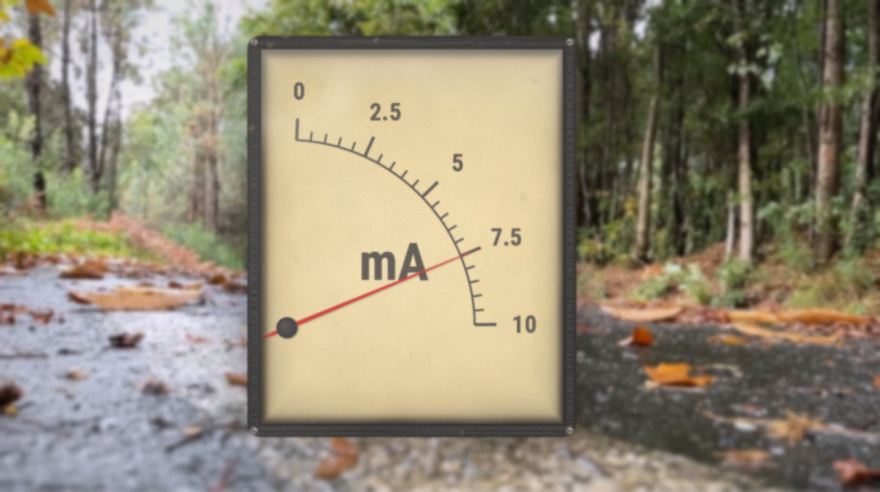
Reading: 7.5,mA
